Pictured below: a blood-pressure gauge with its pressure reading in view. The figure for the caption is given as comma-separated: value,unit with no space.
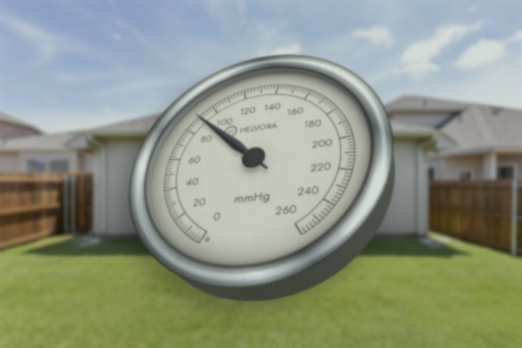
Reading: 90,mmHg
